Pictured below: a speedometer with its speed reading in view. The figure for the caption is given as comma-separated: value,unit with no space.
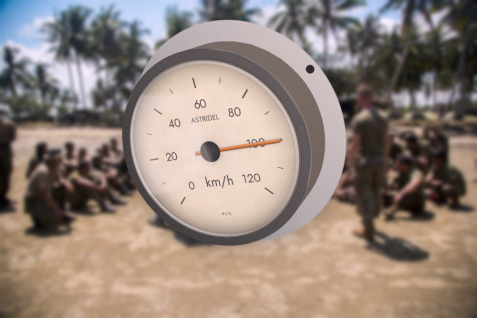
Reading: 100,km/h
